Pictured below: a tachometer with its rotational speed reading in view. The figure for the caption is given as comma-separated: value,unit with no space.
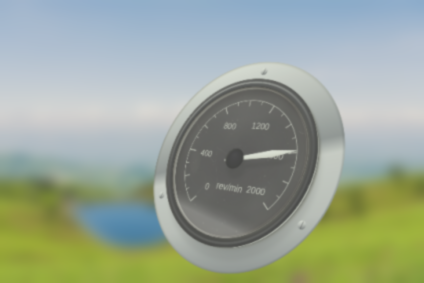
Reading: 1600,rpm
